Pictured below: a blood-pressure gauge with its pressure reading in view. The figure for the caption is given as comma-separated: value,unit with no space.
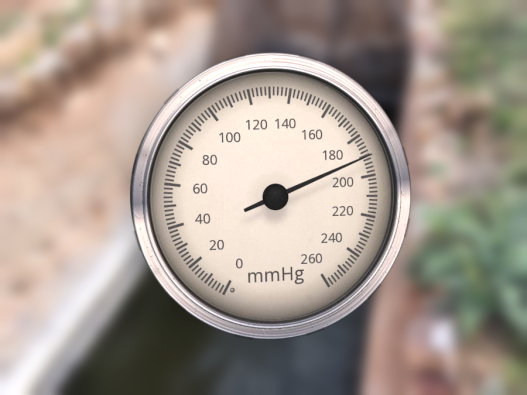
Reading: 190,mmHg
